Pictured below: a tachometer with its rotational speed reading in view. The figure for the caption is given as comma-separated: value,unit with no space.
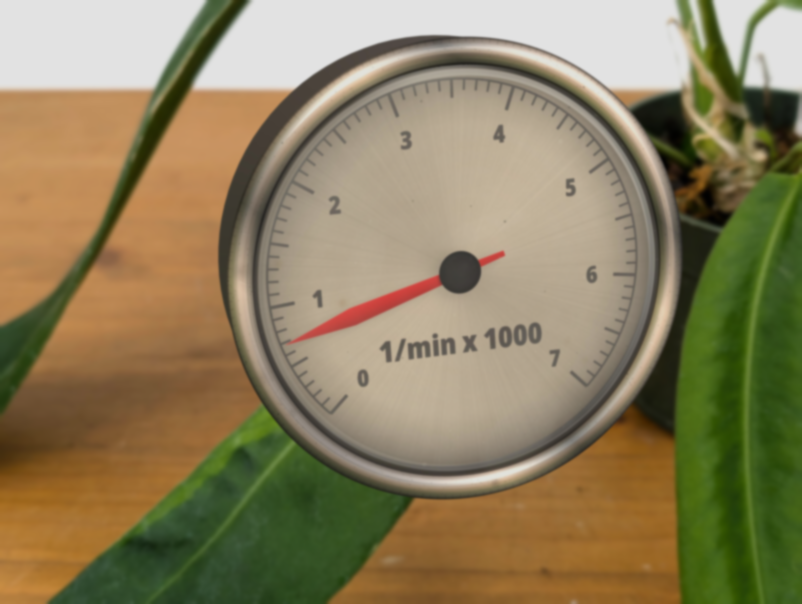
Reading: 700,rpm
